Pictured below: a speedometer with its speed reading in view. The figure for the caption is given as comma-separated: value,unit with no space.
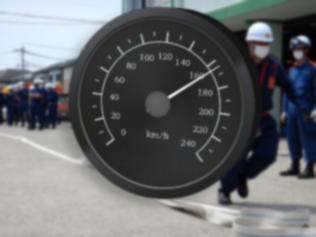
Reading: 165,km/h
